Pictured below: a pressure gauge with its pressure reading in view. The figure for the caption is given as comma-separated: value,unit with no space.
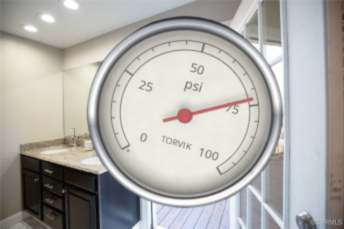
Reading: 72.5,psi
